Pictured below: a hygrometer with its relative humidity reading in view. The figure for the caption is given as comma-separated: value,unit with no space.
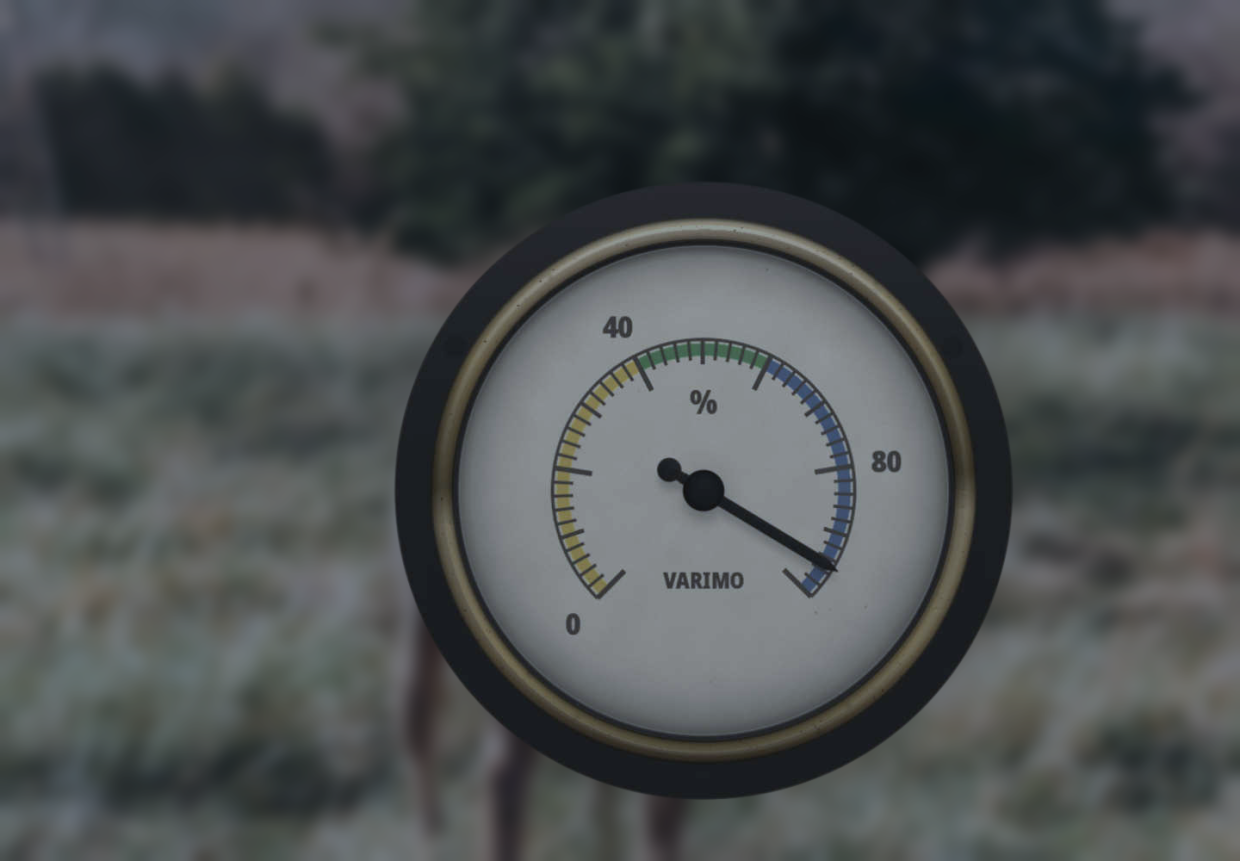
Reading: 95,%
